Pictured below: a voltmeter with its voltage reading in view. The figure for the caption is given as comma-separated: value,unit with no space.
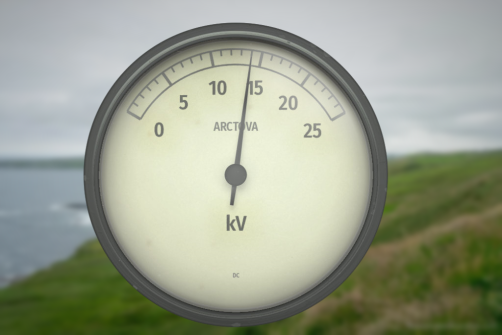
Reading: 14,kV
